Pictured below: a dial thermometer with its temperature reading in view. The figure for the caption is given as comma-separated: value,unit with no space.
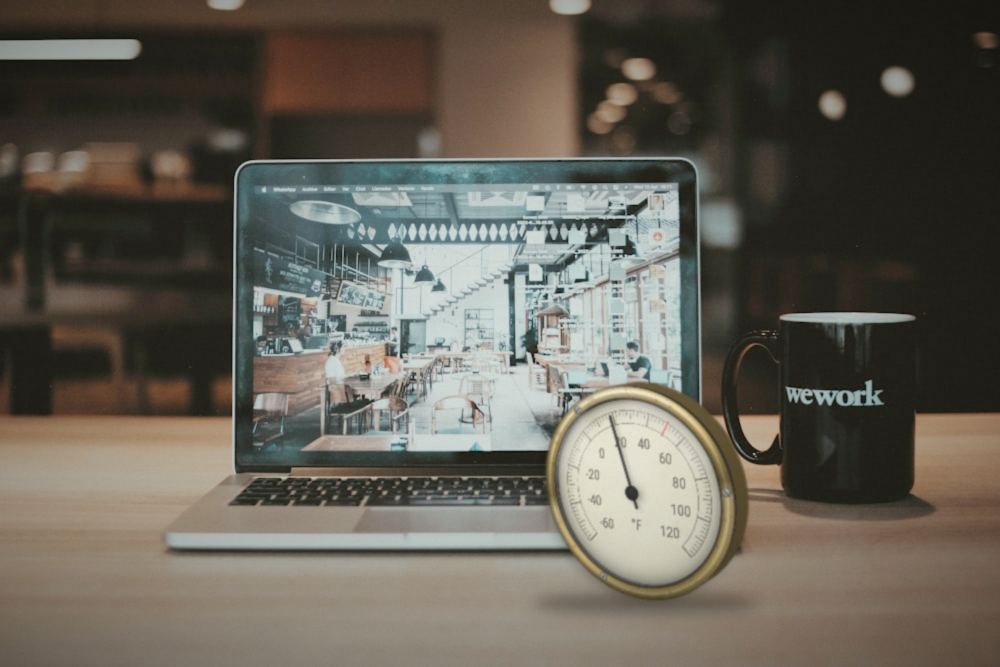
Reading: 20,°F
